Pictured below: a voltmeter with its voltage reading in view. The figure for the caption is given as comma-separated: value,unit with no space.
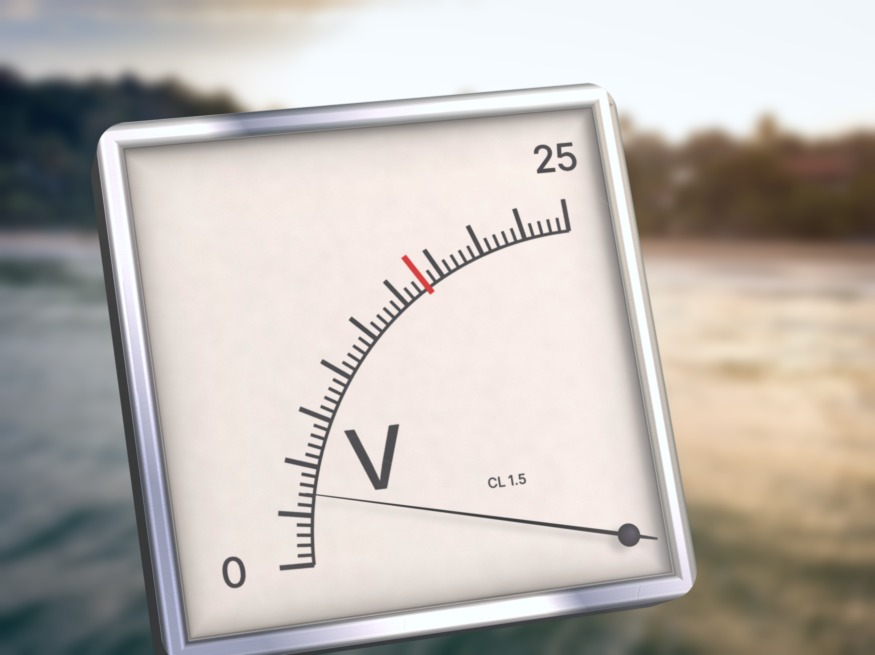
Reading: 3.5,V
